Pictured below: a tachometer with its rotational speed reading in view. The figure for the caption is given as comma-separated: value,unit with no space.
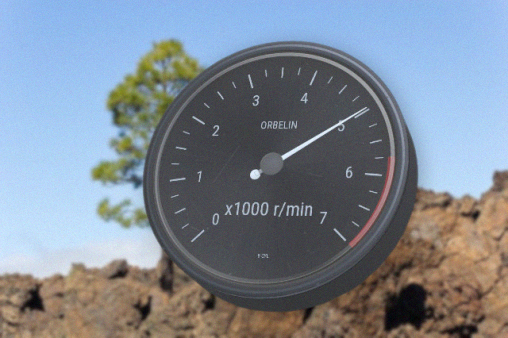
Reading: 5000,rpm
